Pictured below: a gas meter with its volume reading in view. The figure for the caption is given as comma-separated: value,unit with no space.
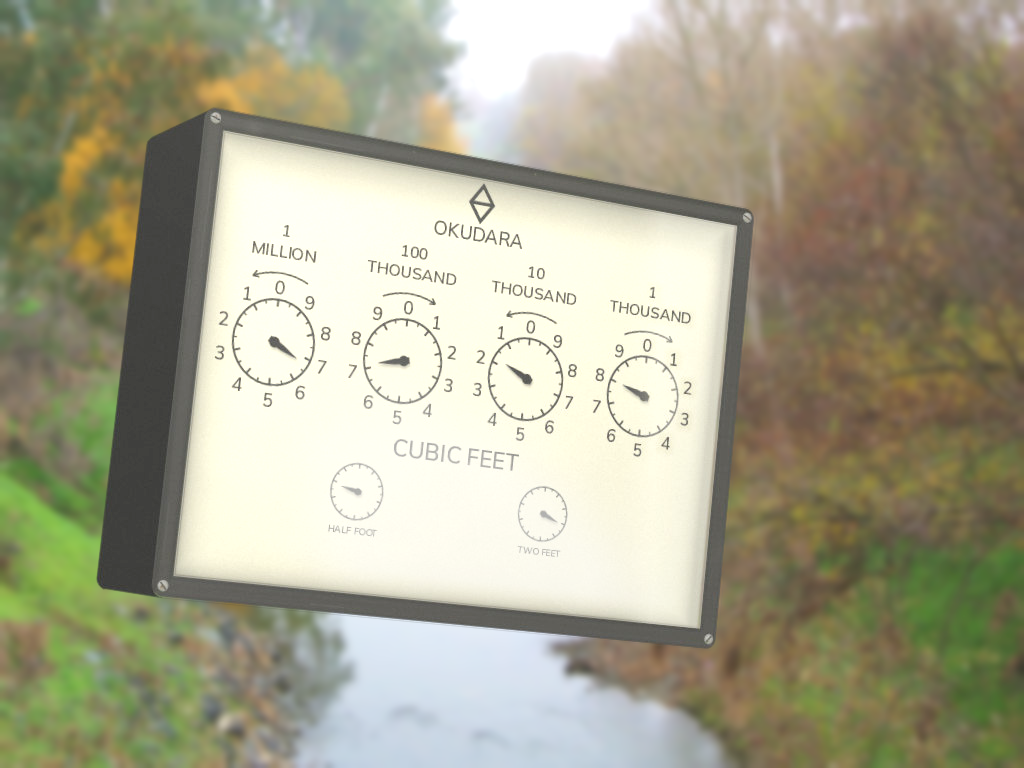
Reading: 671800,ft³
